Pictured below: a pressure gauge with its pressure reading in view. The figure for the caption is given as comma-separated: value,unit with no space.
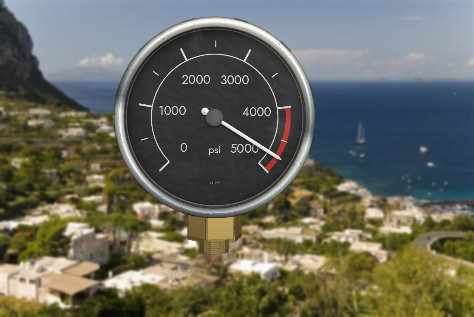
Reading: 4750,psi
